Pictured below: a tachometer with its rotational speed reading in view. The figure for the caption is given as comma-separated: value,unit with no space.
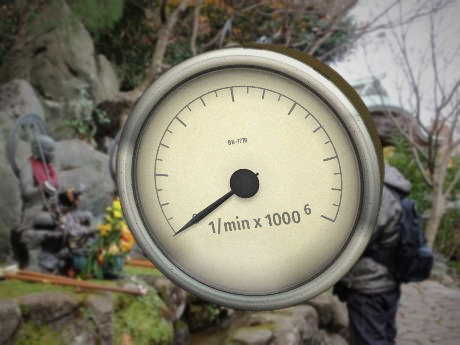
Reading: 0,rpm
